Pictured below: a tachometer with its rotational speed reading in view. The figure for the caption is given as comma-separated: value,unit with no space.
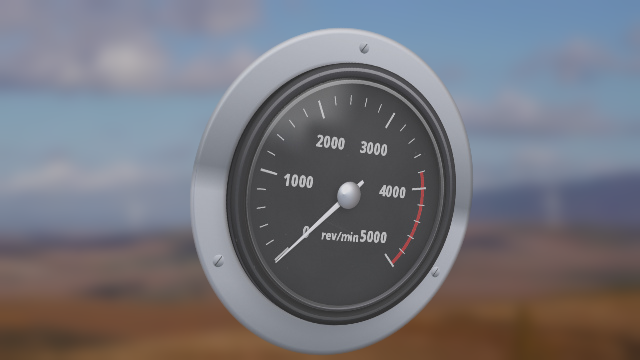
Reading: 0,rpm
